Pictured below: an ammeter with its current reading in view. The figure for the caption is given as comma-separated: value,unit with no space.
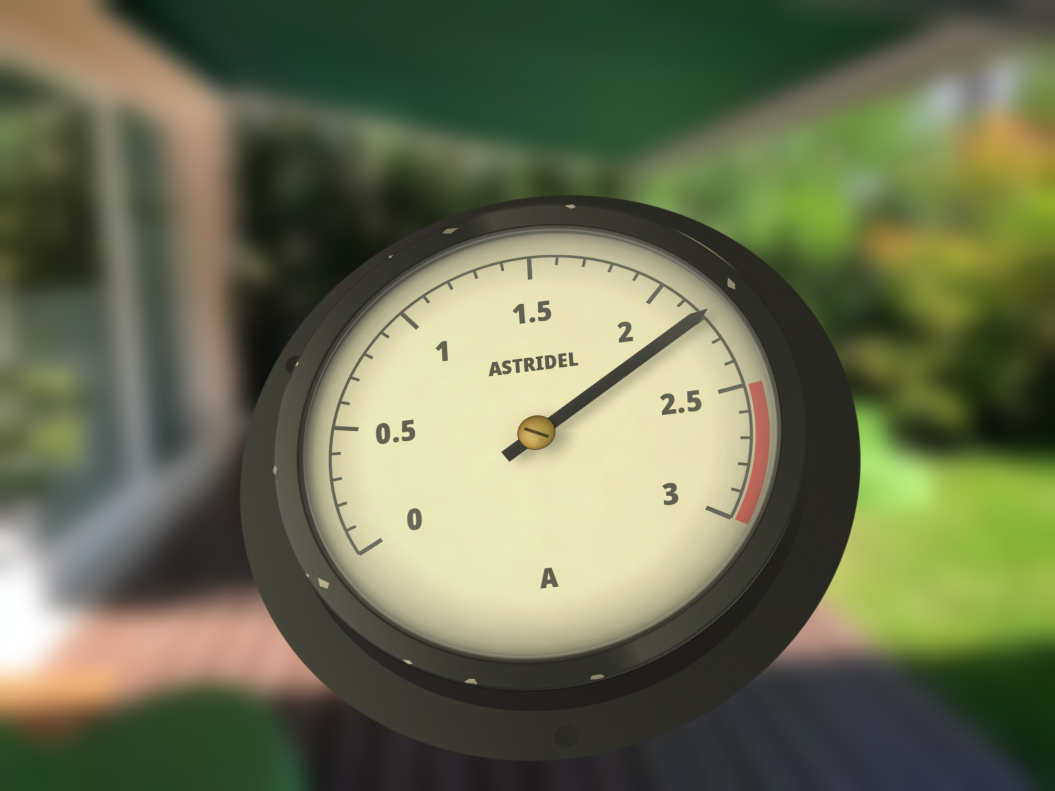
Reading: 2.2,A
